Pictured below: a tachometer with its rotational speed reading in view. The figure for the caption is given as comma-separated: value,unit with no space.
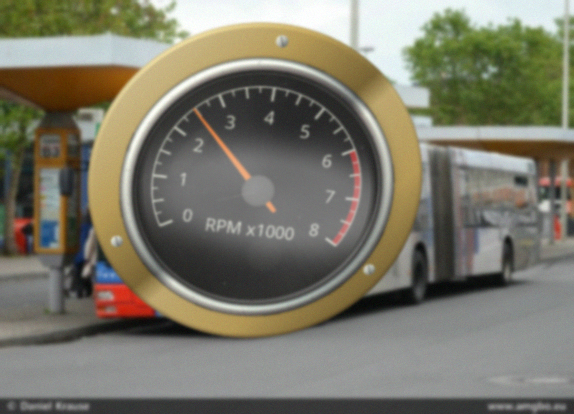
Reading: 2500,rpm
